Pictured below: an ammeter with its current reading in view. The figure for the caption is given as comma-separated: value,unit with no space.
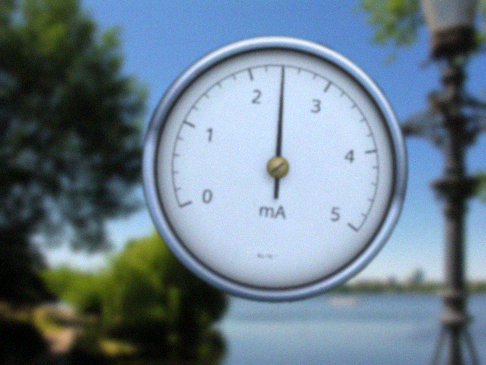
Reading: 2.4,mA
